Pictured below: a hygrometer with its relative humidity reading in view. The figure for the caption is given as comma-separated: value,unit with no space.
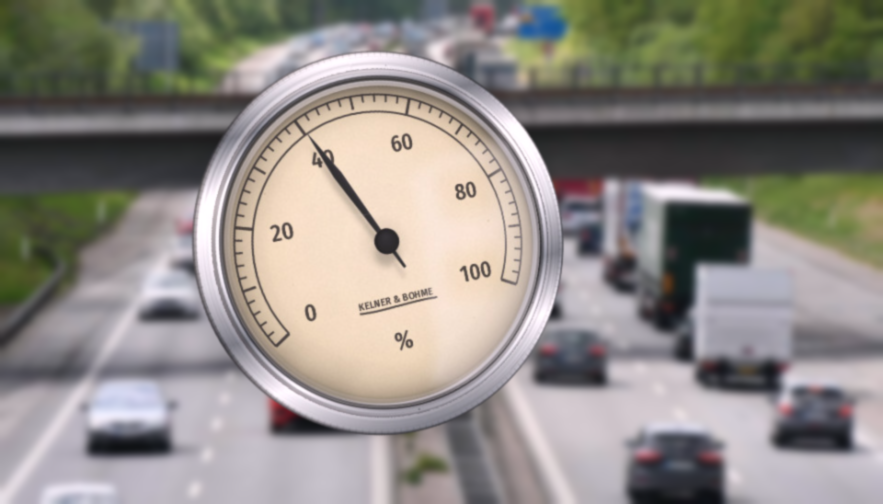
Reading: 40,%
